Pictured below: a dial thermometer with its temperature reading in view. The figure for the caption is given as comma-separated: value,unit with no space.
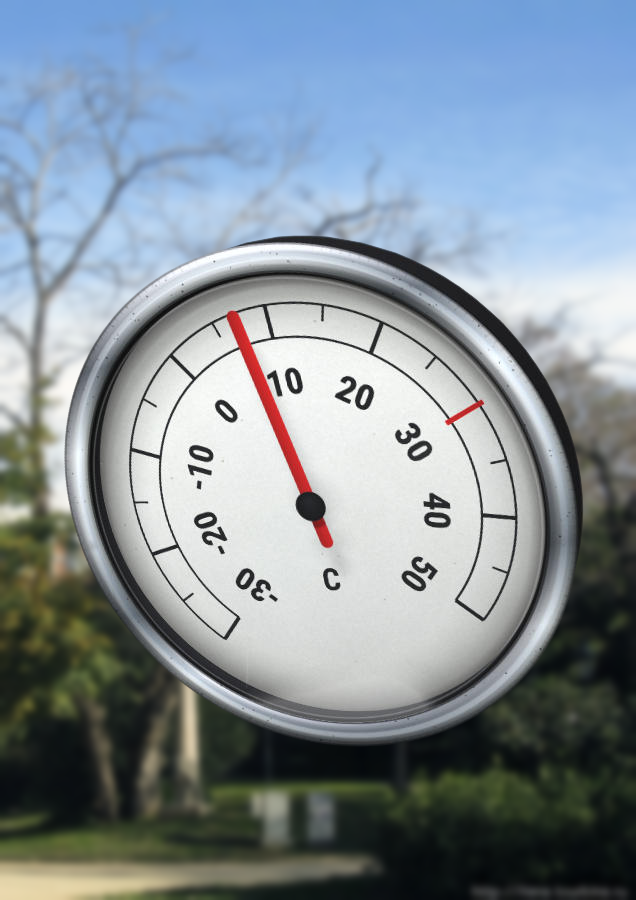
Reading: 7.5,°C
